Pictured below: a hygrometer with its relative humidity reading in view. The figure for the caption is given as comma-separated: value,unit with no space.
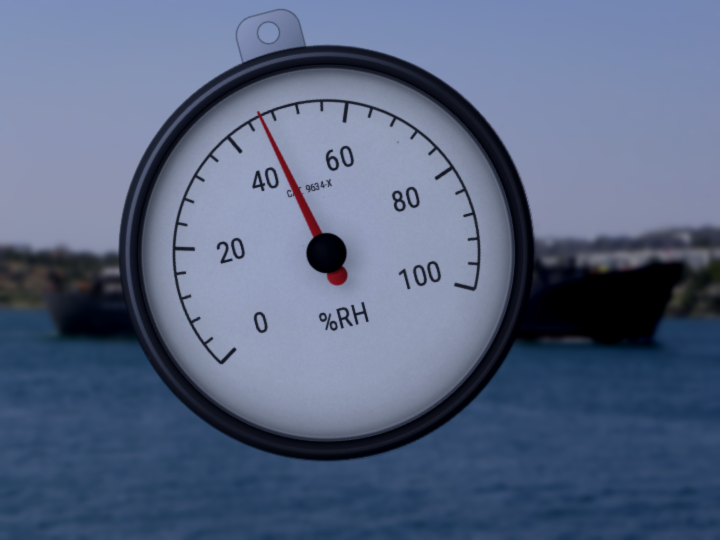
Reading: 46,%
